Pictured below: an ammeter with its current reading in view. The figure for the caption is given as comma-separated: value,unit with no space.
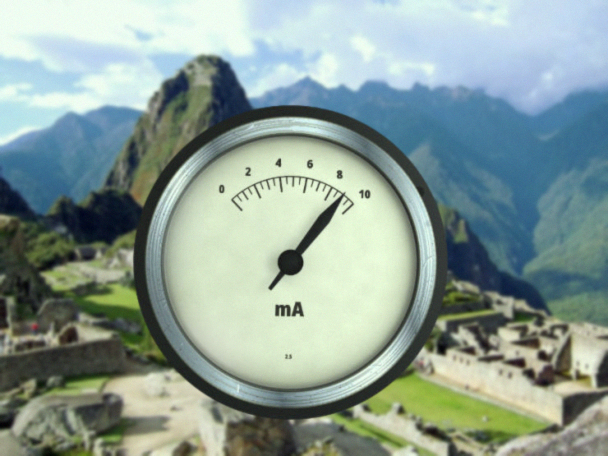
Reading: 9,mA
